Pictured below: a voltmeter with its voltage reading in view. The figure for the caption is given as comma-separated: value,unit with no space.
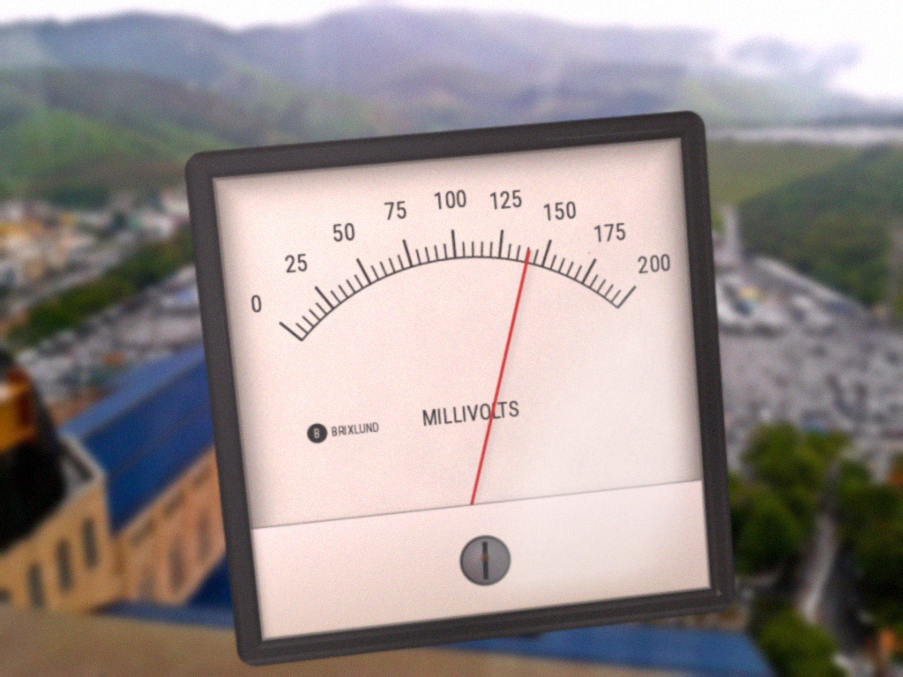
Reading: 140,mV
